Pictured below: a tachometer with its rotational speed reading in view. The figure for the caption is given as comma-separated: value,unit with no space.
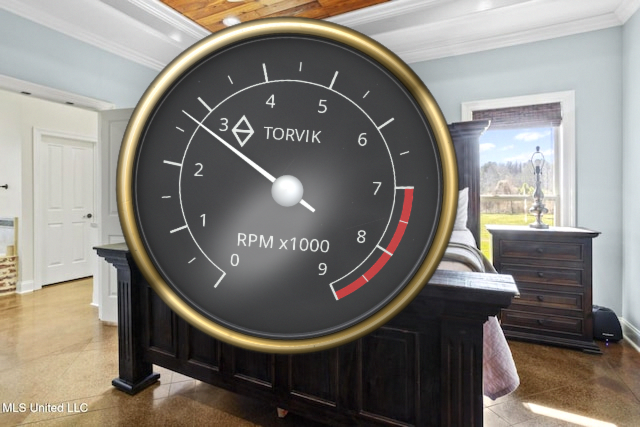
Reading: 2750,rpm
